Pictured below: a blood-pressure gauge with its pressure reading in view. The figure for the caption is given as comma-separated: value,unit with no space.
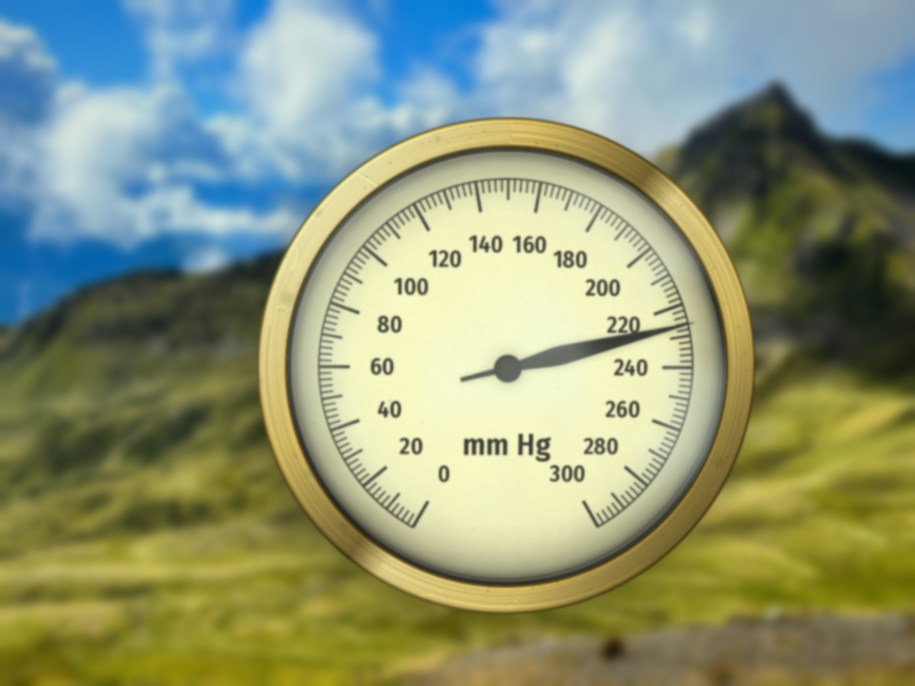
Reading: 226,mmHg
